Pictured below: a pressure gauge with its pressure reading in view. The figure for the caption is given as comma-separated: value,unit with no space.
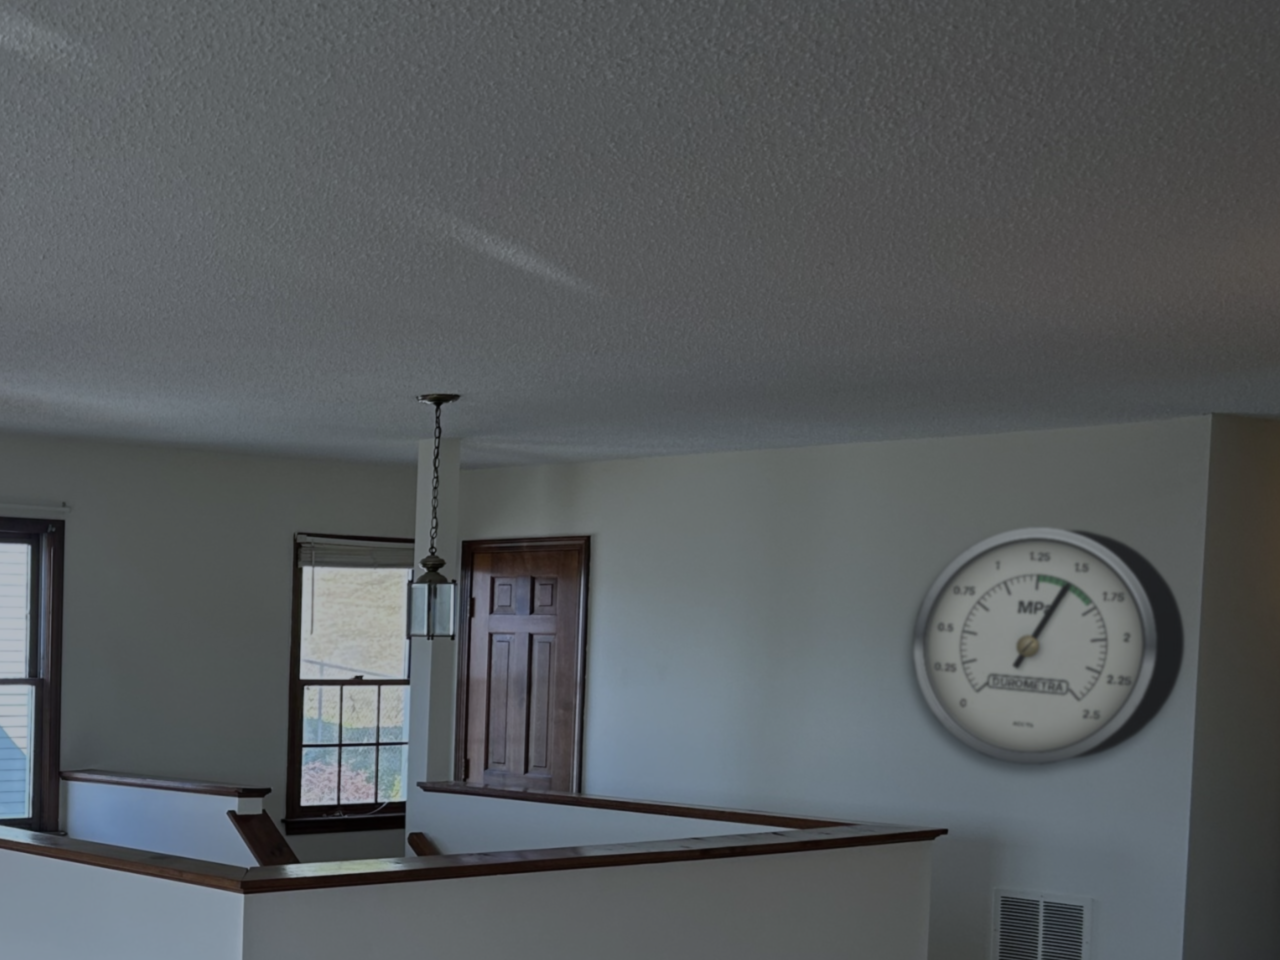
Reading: 1.5,MPa
